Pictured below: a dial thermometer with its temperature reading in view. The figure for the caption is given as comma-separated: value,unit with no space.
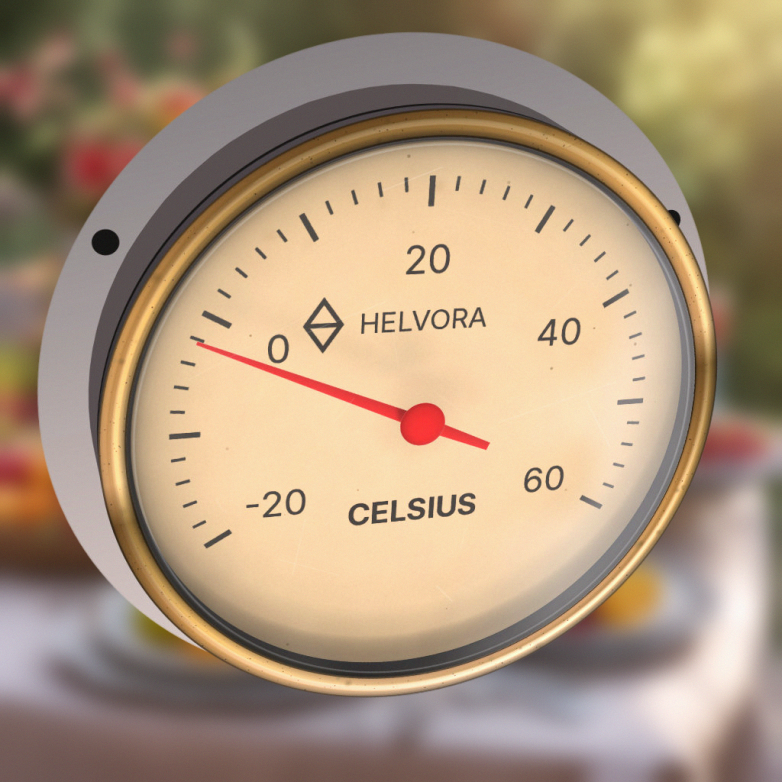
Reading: -2,°C
